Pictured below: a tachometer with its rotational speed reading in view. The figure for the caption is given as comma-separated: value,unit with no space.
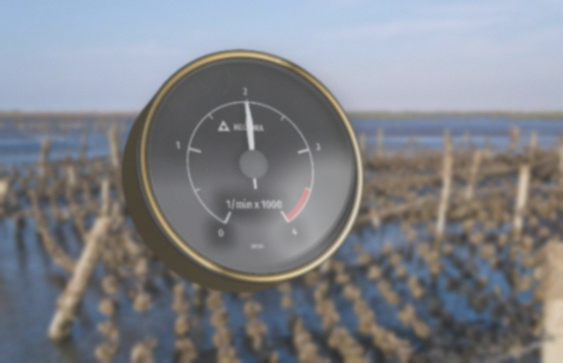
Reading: 2000,rpm
